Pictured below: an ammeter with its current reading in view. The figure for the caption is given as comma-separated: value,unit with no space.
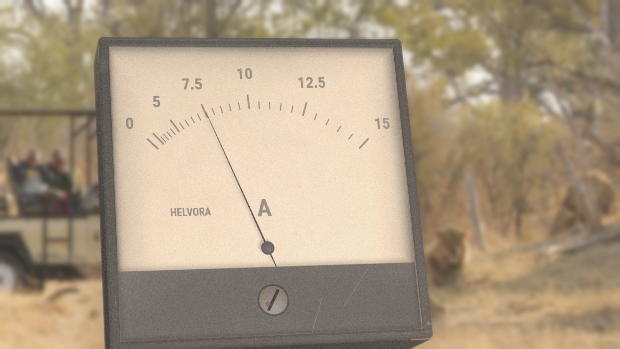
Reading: 7.5,A
